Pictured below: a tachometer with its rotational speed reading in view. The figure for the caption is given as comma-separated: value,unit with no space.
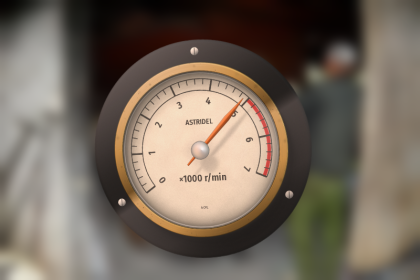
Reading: 4900,rpm
